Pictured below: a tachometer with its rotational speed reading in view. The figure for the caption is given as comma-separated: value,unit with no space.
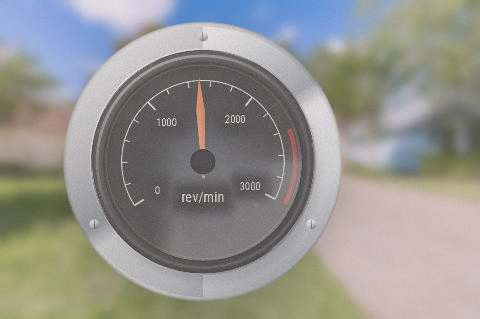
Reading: 1500,rpm
